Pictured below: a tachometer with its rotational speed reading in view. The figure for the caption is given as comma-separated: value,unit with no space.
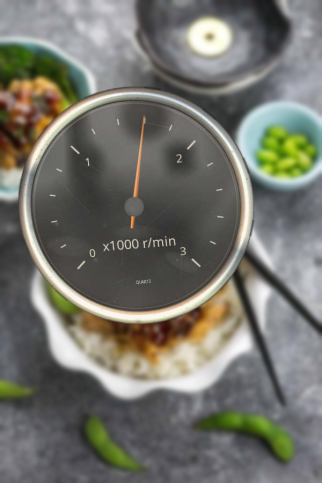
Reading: 1600,rpm
